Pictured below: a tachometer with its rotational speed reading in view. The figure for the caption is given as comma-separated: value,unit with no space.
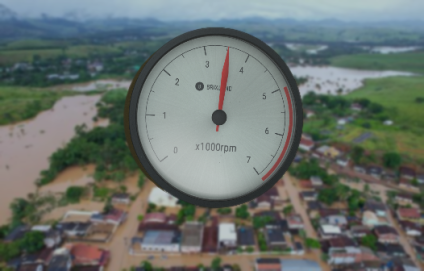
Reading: 3500,rpm
